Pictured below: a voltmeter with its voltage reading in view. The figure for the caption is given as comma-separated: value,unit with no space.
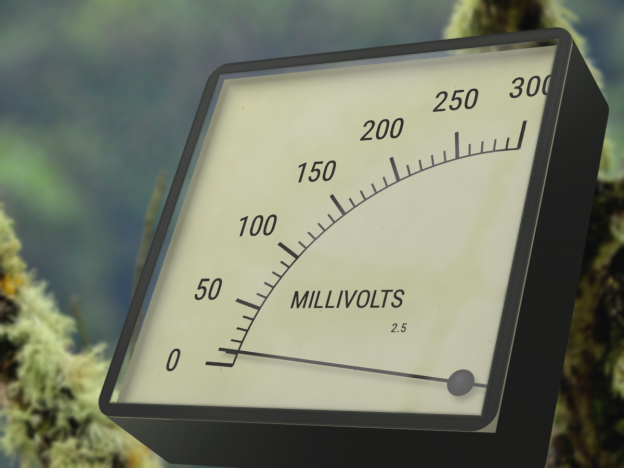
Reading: 10,mV
